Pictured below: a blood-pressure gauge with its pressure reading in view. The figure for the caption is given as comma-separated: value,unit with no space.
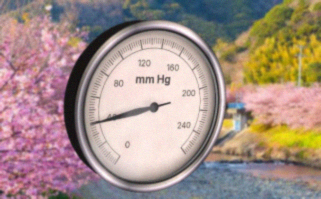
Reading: 40,mmHg
